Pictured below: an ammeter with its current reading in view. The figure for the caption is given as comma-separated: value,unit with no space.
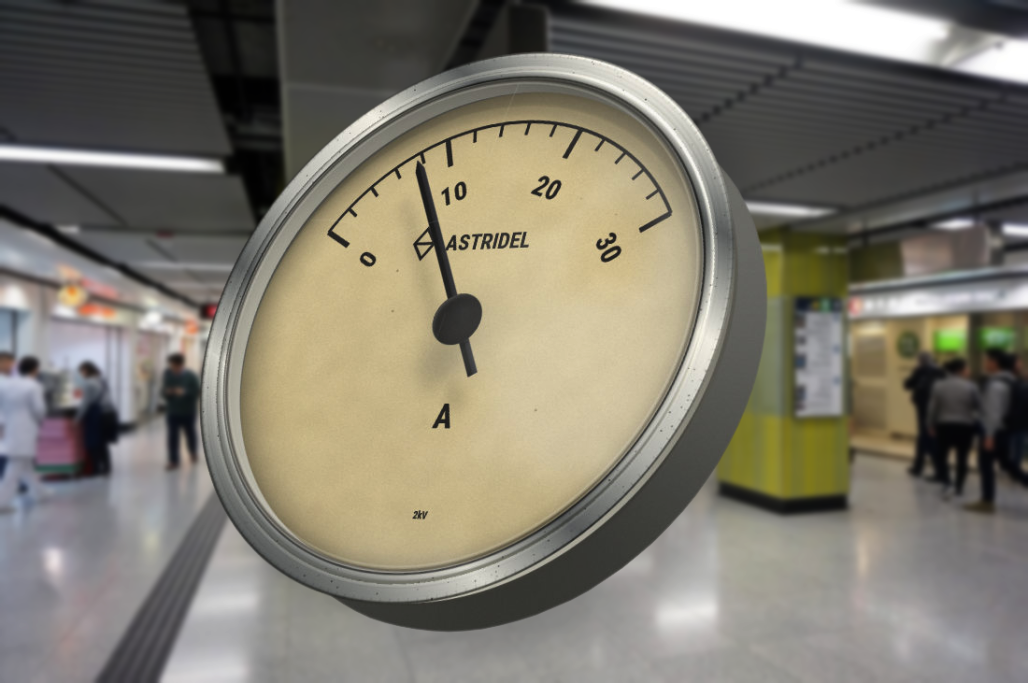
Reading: 8,A
